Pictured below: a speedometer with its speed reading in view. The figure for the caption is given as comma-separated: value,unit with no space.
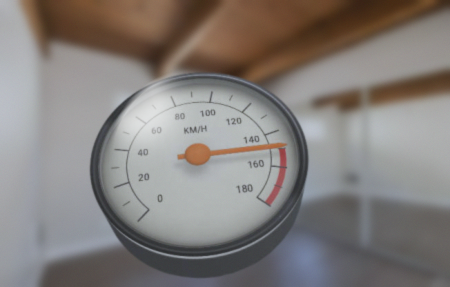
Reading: 150,km/h
